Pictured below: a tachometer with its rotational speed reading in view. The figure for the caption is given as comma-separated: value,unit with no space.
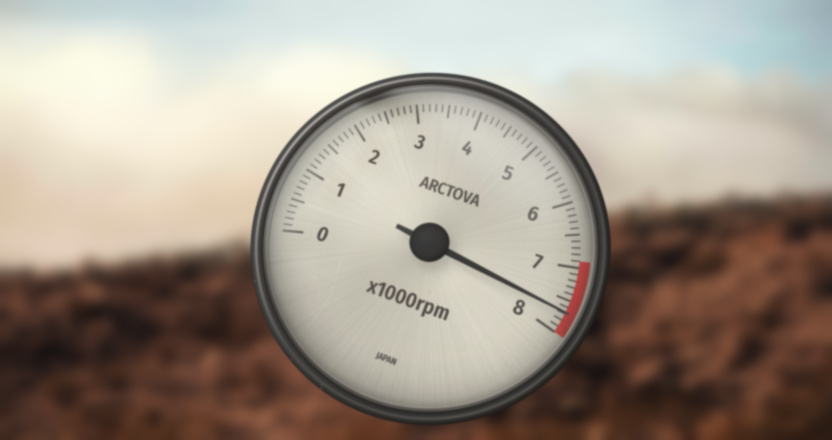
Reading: 7700,rpm
